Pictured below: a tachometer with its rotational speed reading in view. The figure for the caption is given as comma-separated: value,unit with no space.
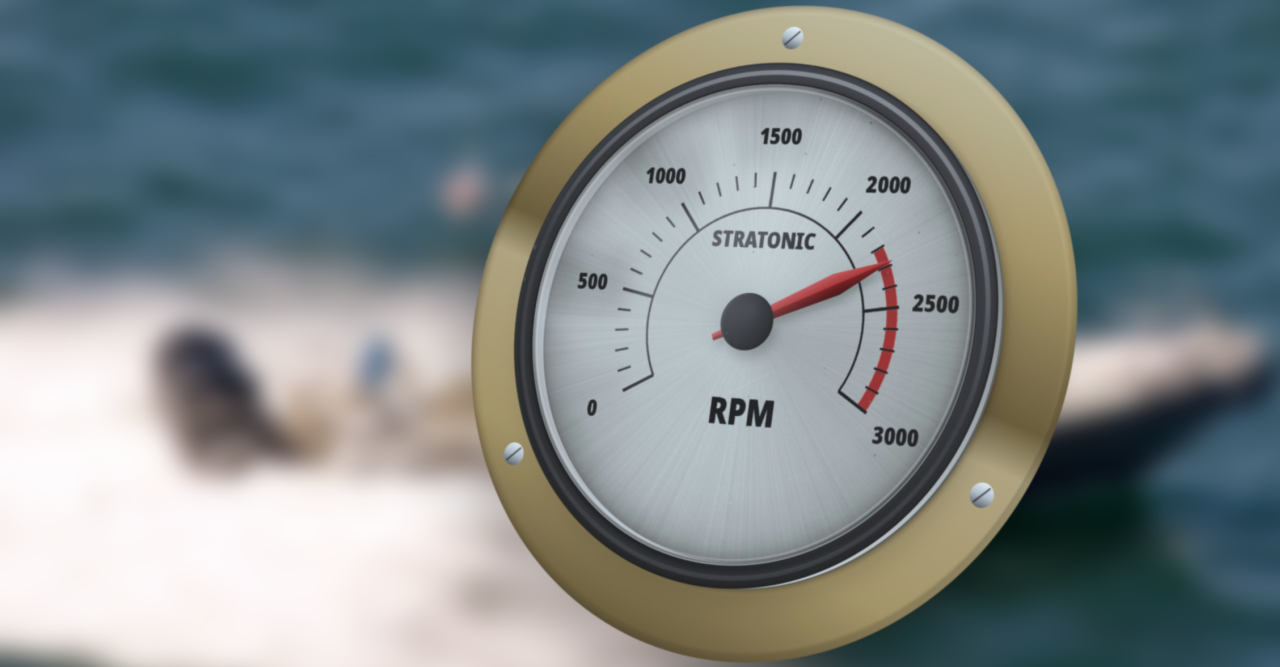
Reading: 2300,rpm
